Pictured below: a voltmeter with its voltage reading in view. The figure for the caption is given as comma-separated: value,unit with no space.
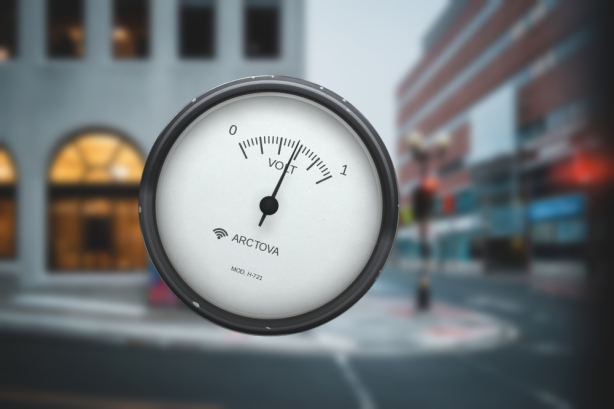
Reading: 0.56,V
